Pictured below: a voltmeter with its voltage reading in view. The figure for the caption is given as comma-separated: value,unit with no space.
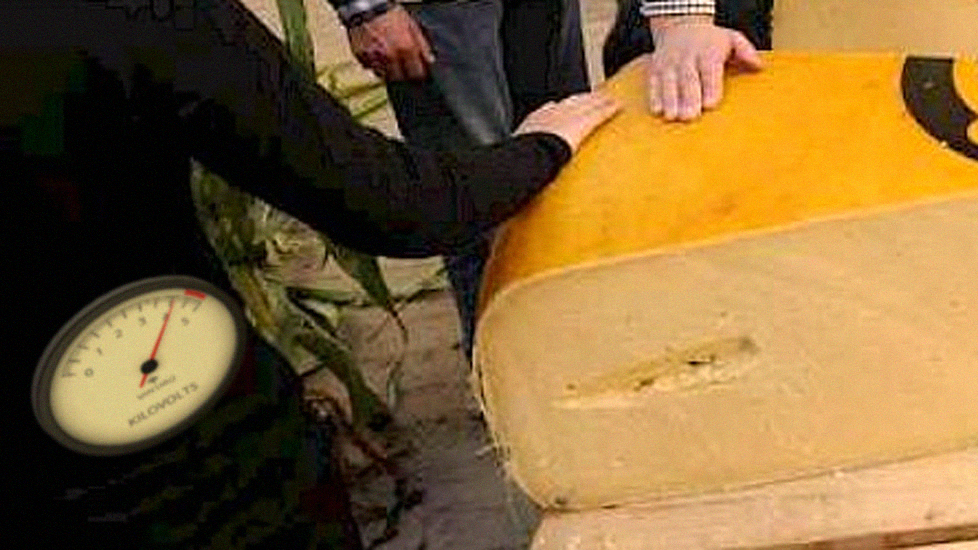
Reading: 4,kV
